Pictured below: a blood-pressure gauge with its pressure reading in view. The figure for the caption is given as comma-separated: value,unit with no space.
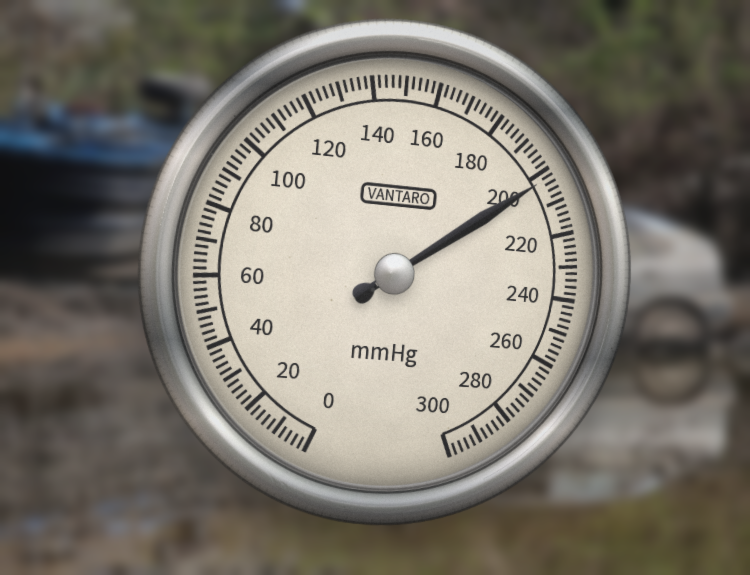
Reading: 202,mmHg
